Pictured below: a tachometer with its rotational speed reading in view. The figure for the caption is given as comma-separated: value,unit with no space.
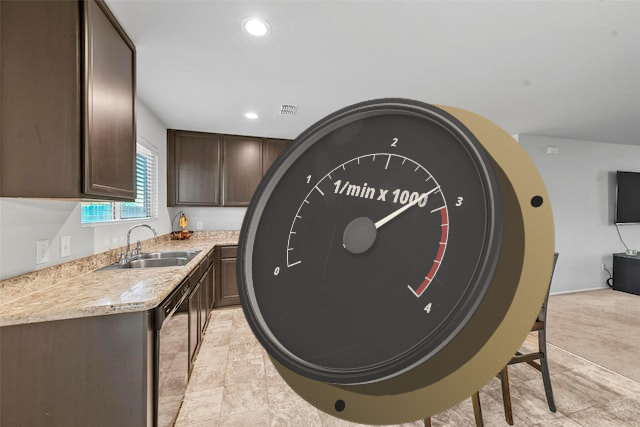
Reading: 2800,rpm
